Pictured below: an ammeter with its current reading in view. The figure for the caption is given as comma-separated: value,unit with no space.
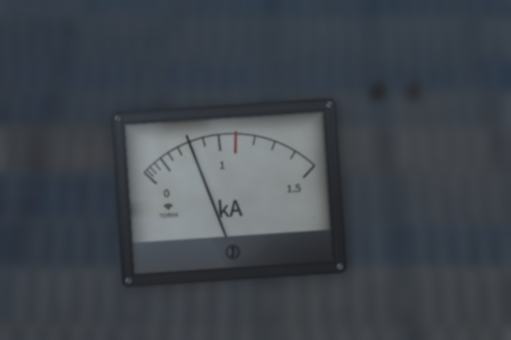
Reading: 0.8,kA
